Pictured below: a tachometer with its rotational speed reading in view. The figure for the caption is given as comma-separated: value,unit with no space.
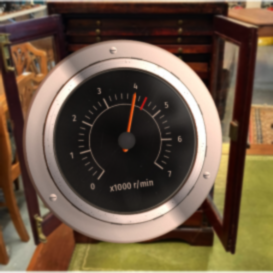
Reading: 4000,rpm
